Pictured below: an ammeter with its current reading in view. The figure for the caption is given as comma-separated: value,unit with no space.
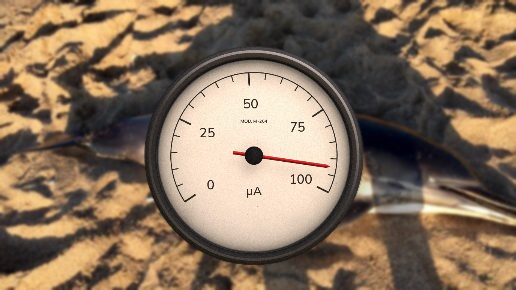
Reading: 92.5,µA
